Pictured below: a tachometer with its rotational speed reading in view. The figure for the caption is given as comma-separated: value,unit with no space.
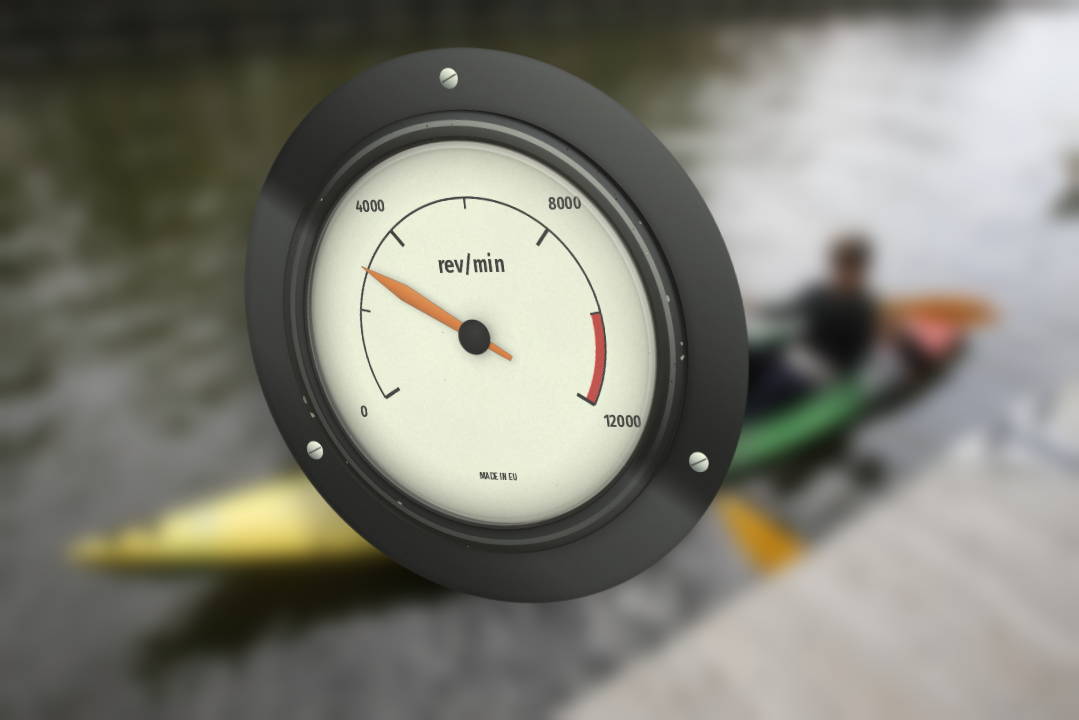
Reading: 3000,rpm
